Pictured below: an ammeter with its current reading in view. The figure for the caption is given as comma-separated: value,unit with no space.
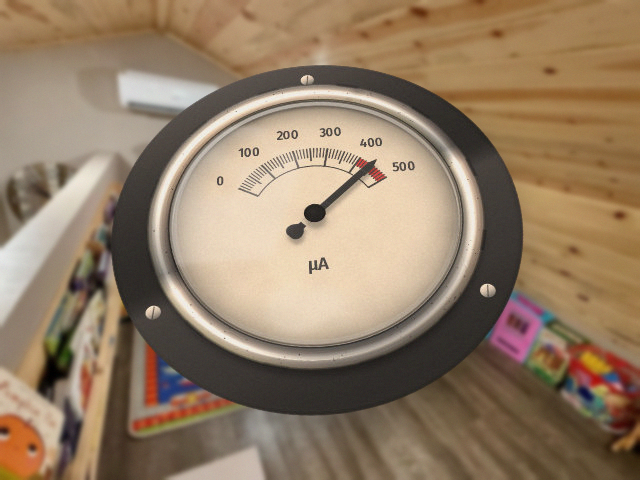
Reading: 450,µA
